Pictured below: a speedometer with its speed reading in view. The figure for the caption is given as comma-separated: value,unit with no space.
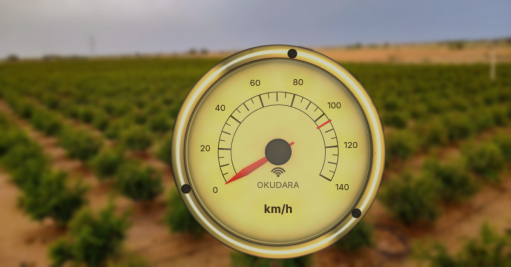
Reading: 0,km/h
